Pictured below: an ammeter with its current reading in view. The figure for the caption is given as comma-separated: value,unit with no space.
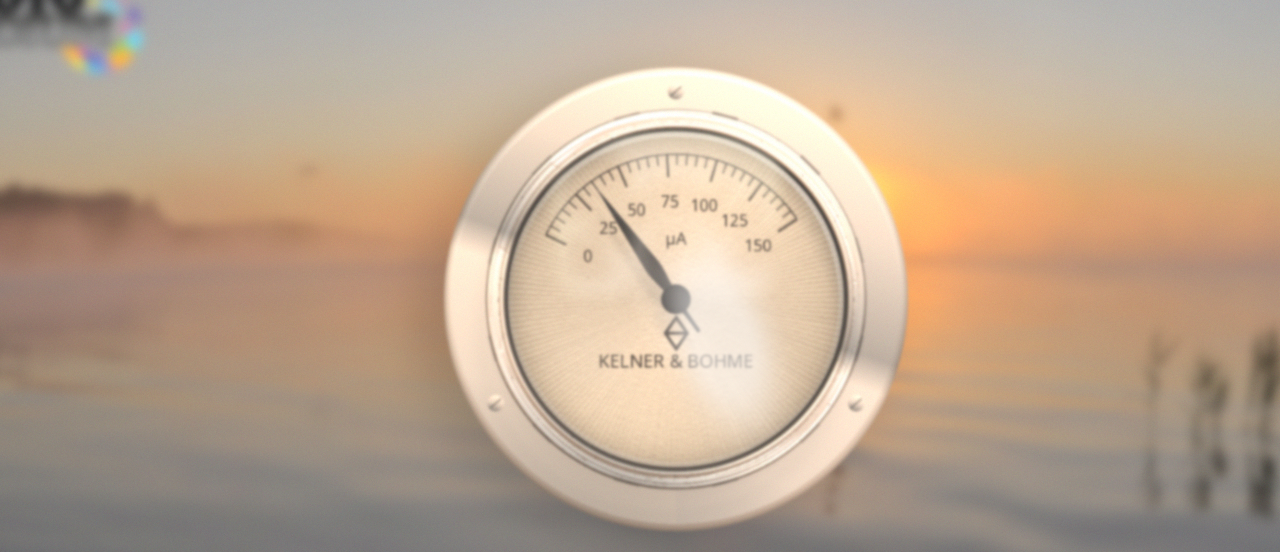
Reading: 35,µA
